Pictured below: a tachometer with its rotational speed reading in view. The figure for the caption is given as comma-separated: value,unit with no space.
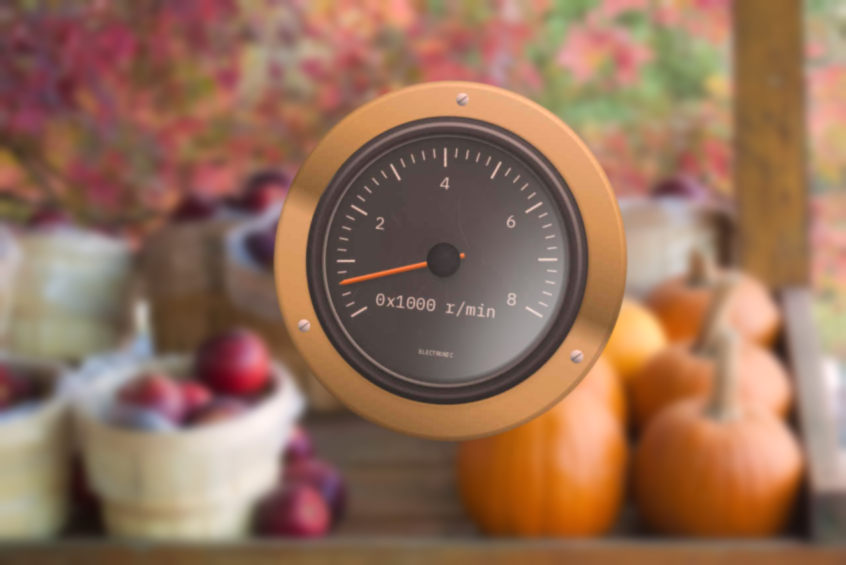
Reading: 600,rpm
